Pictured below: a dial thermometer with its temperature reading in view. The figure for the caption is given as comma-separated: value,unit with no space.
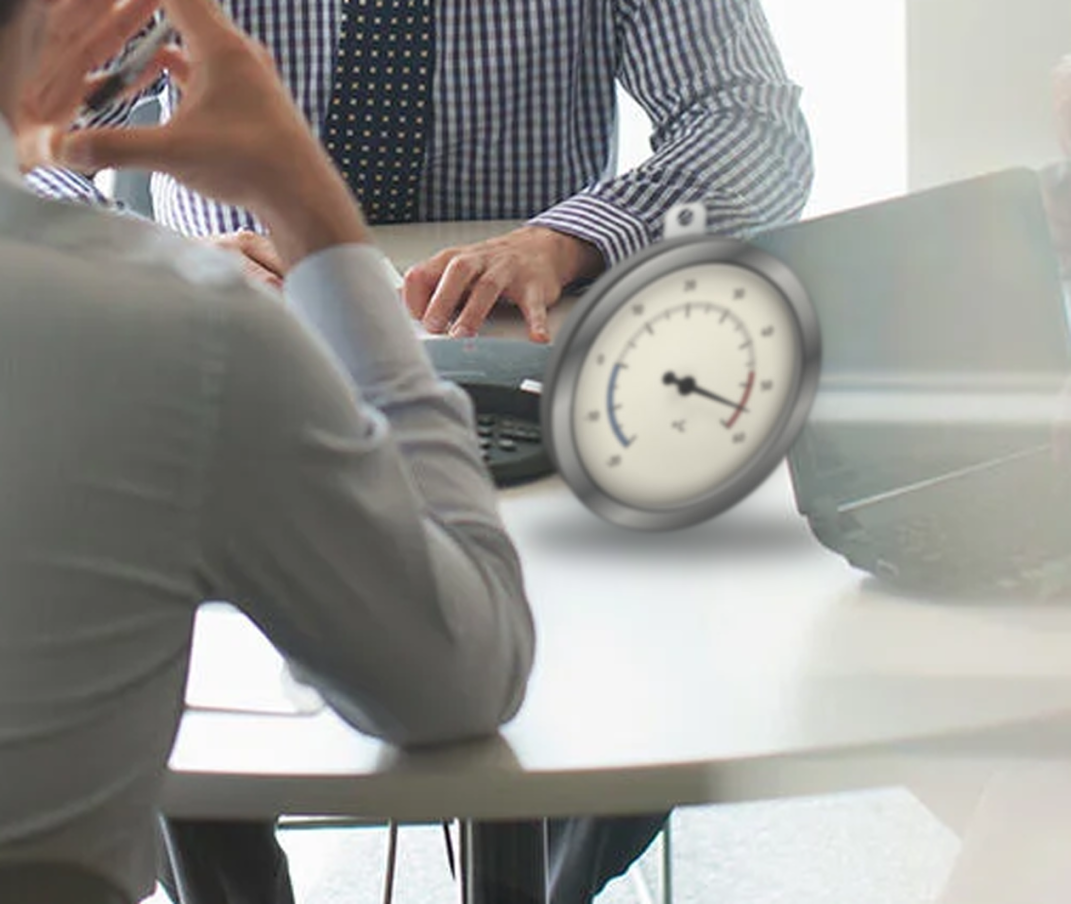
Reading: 55,°C
